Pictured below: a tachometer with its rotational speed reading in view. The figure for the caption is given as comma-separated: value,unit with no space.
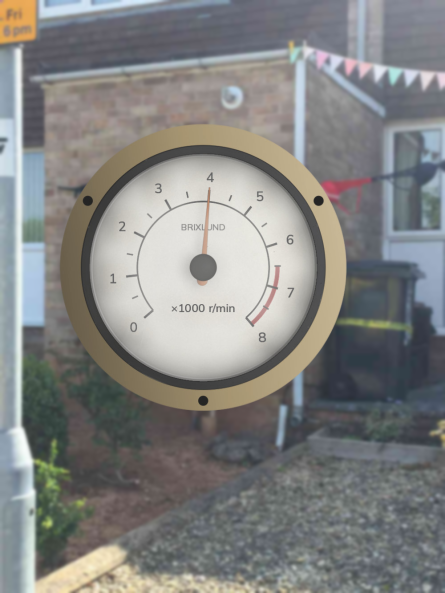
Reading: 4000,rpm
